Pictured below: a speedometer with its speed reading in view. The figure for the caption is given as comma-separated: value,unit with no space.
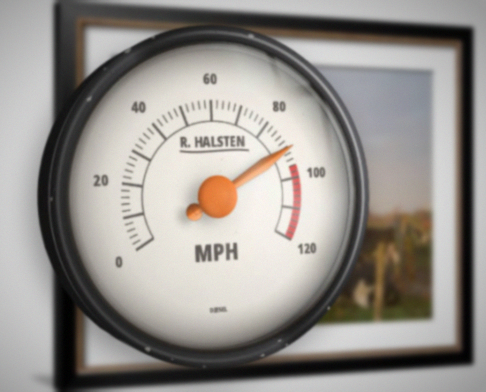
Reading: 90,mph
